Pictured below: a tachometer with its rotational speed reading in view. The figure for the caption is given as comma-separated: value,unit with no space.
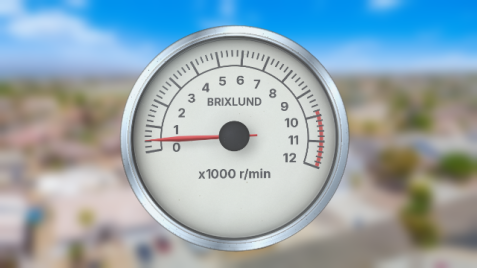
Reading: 400,rpm
